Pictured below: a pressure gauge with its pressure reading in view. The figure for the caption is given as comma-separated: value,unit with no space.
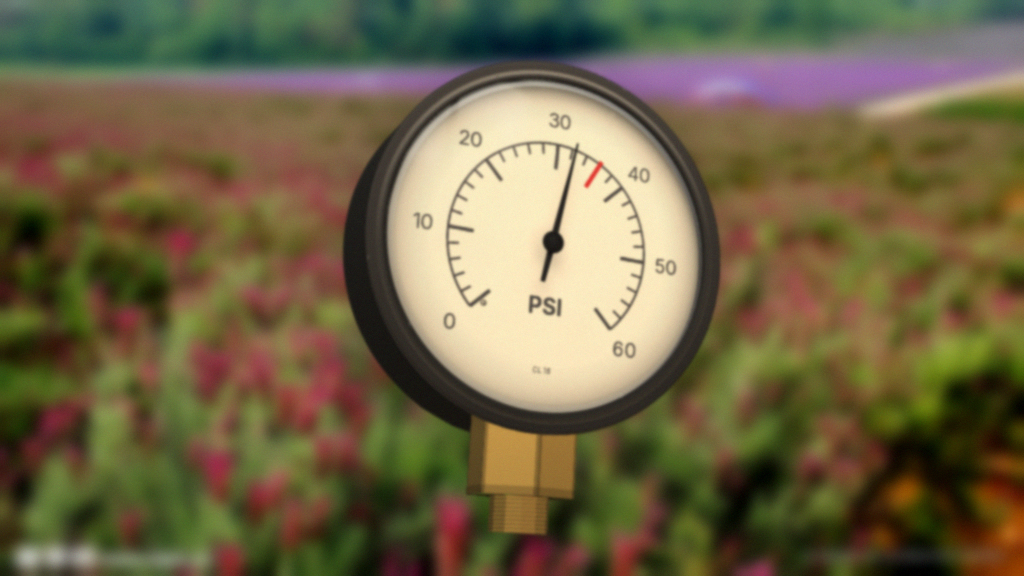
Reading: 32,psi
